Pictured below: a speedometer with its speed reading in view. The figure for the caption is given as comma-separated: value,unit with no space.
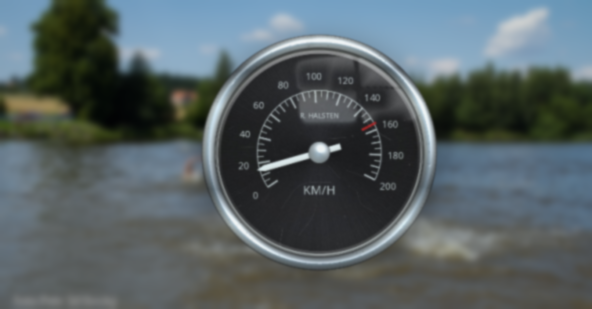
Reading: 15,km/h
